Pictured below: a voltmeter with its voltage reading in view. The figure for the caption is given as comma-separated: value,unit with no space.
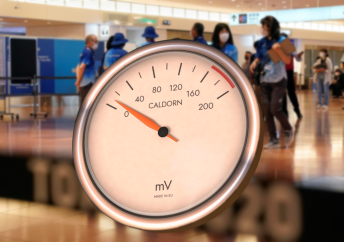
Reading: 10,mV
